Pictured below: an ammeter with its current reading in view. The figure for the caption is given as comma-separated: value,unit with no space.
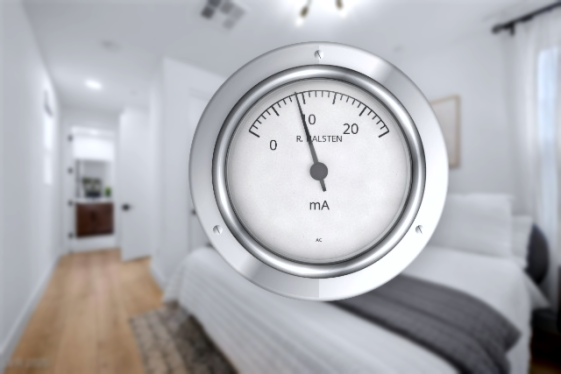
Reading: 9,mA
